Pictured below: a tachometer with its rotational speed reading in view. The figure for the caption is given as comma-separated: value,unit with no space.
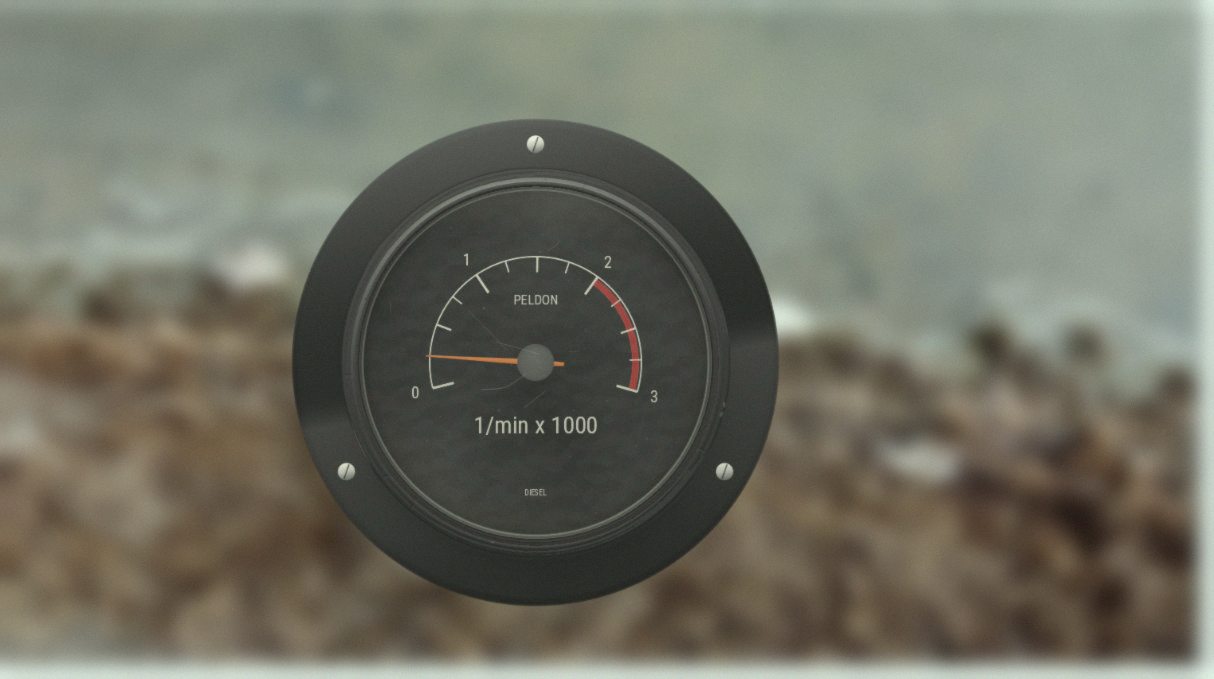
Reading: 250,rpm
